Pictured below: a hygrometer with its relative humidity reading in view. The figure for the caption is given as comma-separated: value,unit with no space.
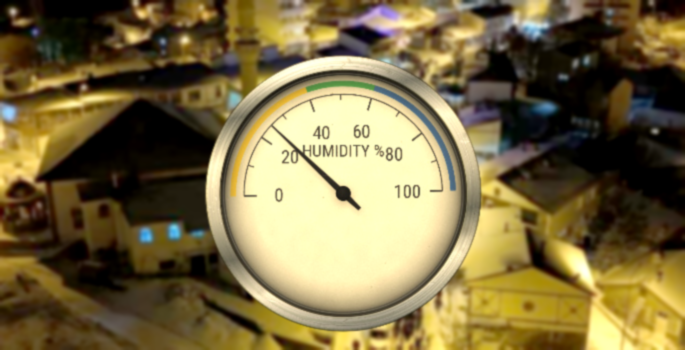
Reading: 25,%
